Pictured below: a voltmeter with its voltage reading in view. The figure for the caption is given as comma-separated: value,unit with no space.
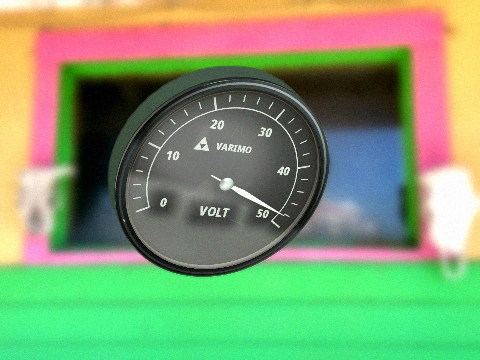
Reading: 48,V
